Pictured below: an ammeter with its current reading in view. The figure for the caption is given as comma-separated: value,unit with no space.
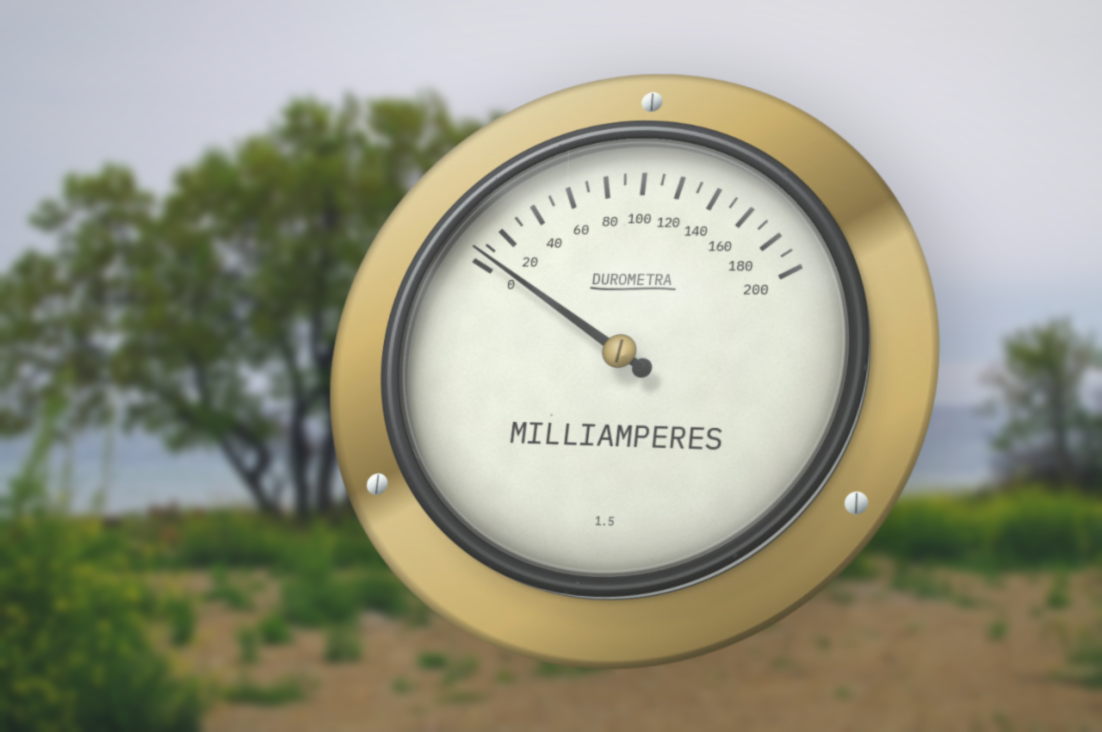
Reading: 5,mA
